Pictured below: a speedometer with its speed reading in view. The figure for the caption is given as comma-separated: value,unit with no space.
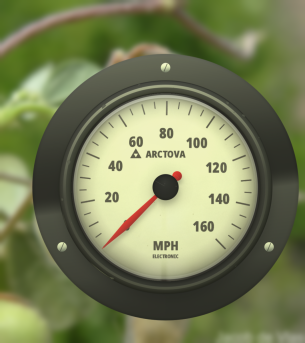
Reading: 0,mph
